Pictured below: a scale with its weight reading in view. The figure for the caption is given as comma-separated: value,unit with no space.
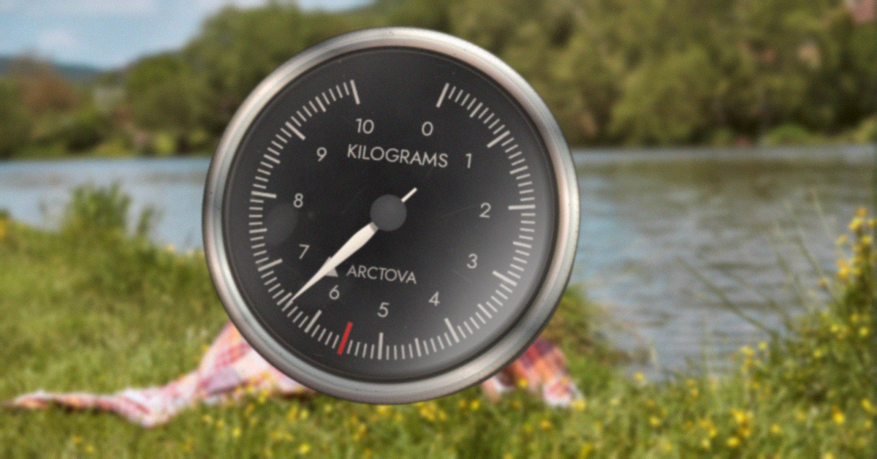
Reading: 6.4,kg
